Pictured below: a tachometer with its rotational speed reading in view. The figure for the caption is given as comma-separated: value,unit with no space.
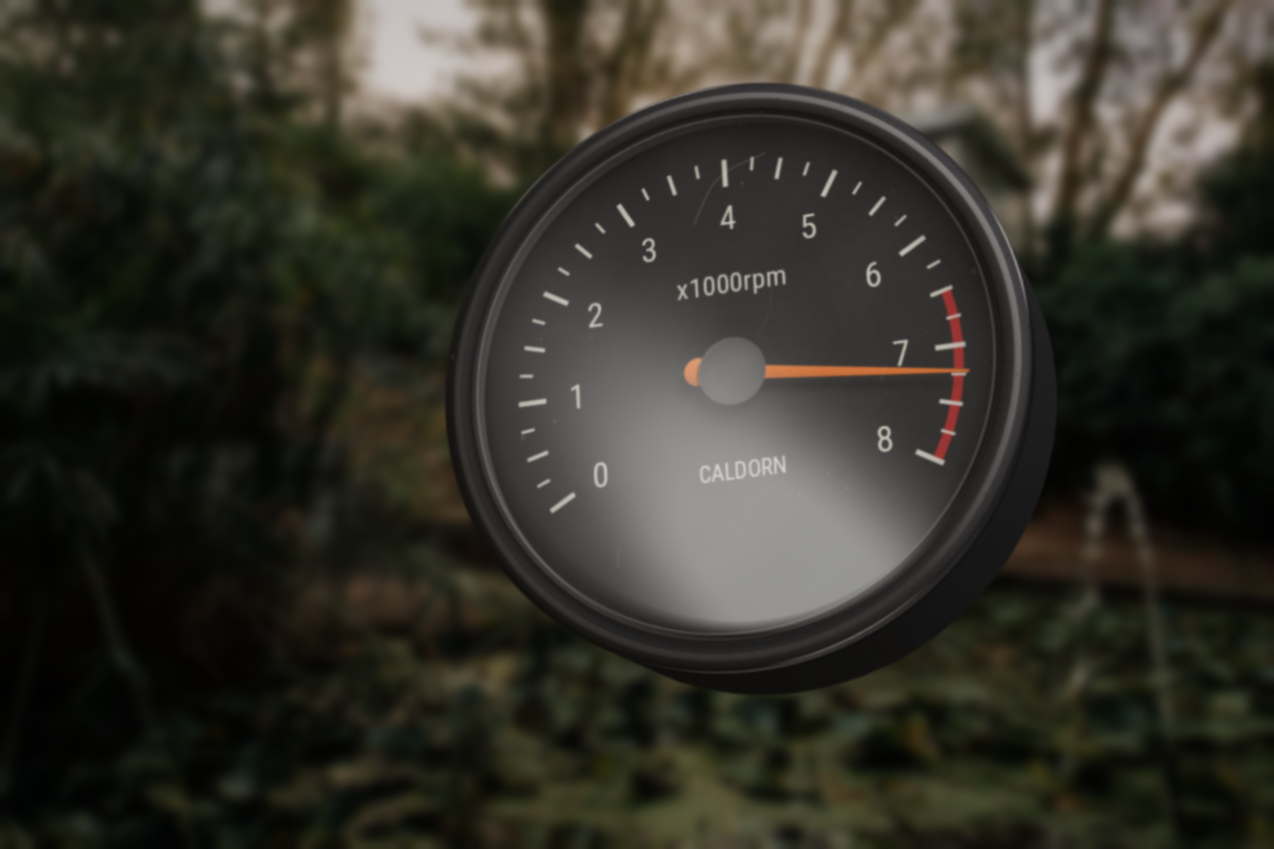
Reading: 7250,rpm
